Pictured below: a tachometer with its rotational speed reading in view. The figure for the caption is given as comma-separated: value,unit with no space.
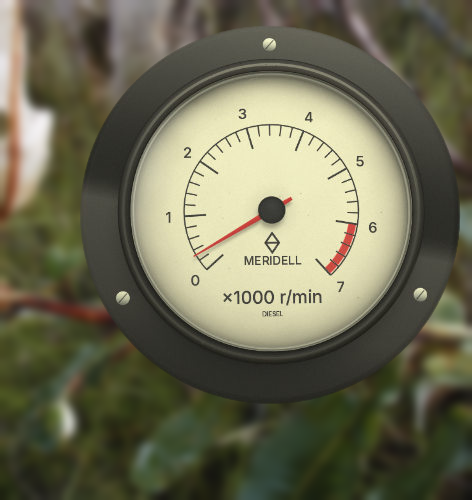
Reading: 300,rpm
